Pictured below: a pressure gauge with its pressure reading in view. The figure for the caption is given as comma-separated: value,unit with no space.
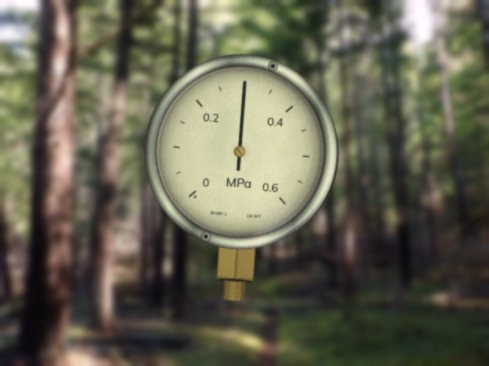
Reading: 0.3,MPa
